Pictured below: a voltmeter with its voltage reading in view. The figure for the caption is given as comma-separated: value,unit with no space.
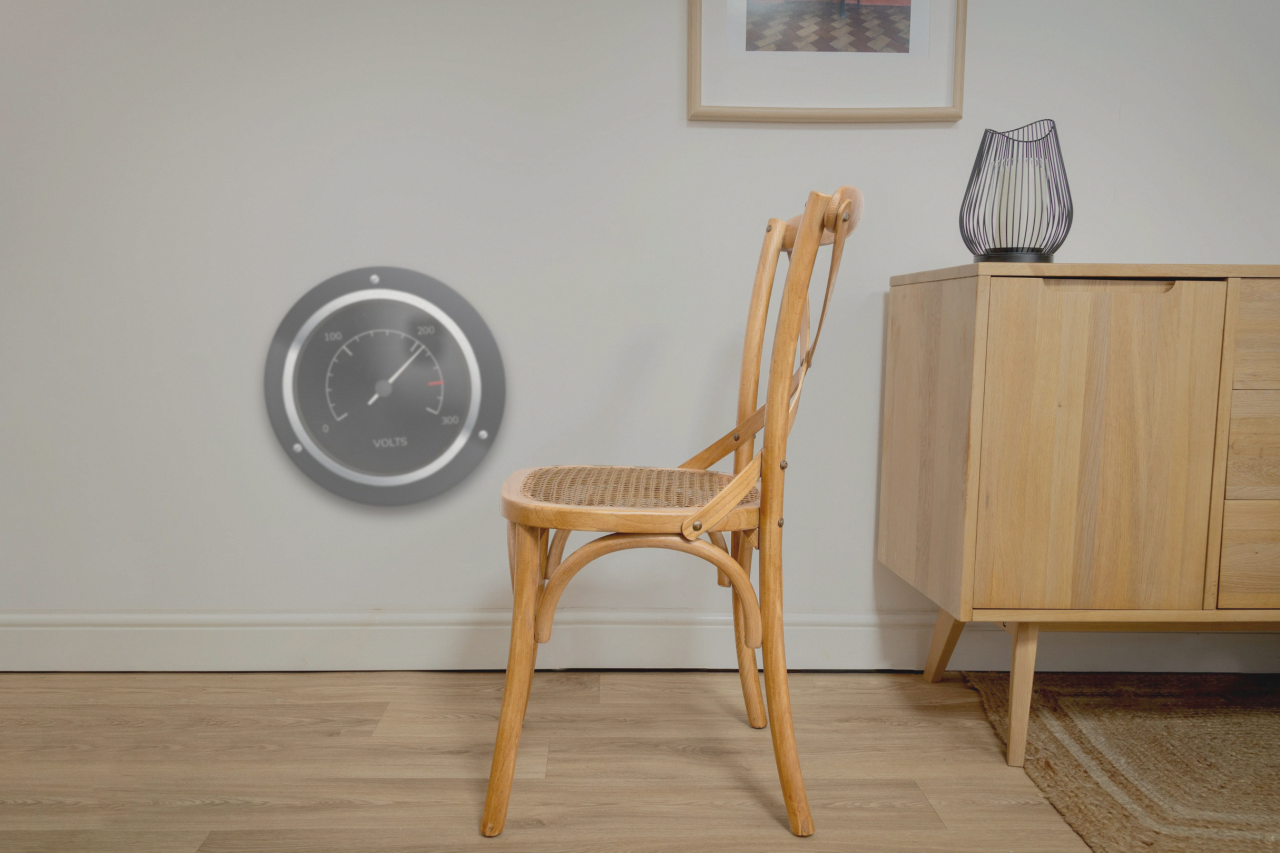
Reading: 210,V
